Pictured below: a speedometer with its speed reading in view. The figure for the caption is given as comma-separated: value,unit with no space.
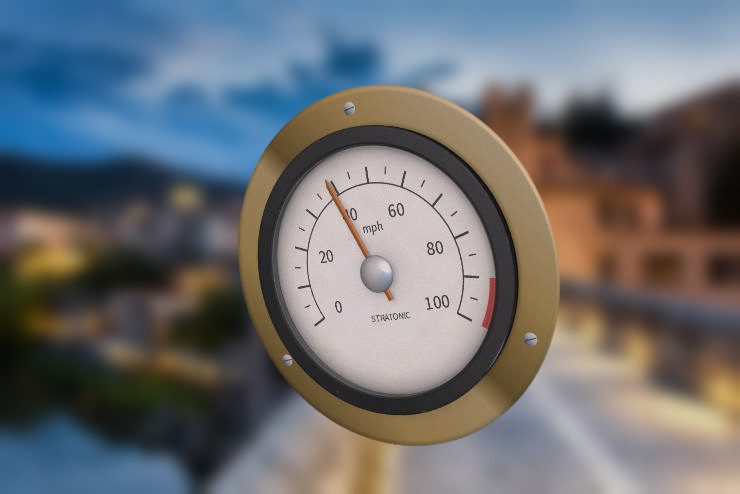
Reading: 40,mph
